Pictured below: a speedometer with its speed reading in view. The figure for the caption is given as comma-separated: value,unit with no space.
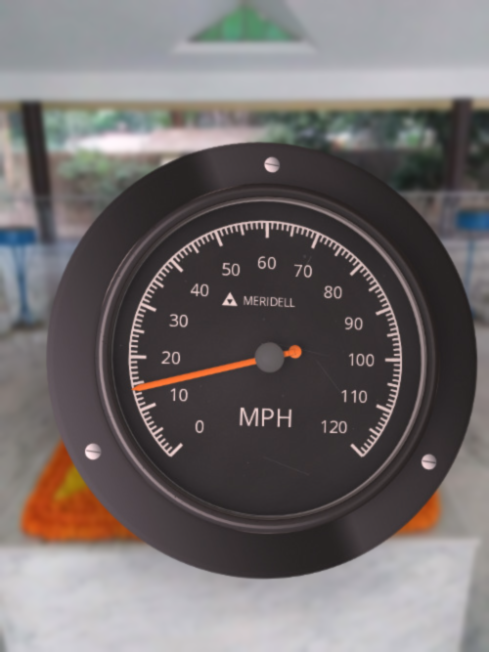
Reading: 14,mph
